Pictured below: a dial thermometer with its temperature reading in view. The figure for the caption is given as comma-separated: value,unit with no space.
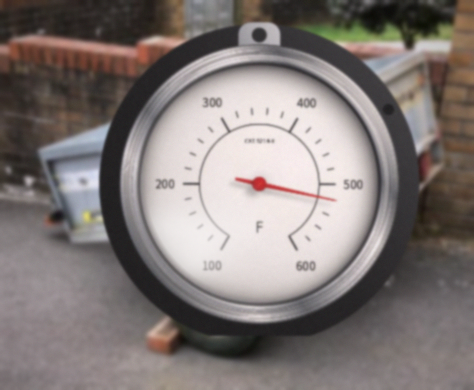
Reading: 520,°F
